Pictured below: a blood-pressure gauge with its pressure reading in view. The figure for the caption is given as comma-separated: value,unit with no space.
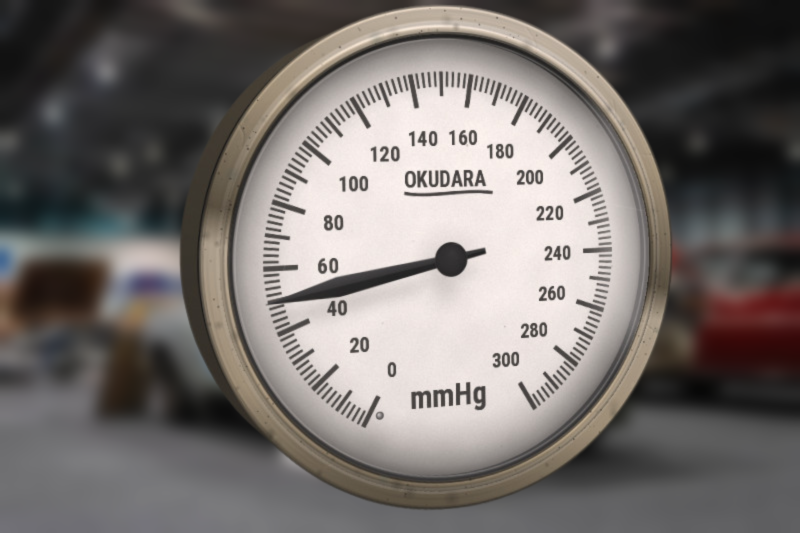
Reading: 50,mmHg
